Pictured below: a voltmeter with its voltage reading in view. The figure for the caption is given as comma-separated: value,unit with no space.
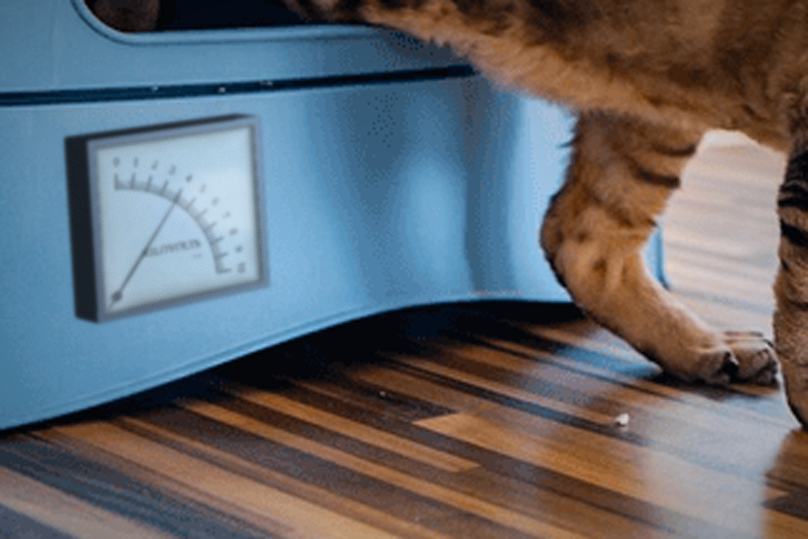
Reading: 4,kV
